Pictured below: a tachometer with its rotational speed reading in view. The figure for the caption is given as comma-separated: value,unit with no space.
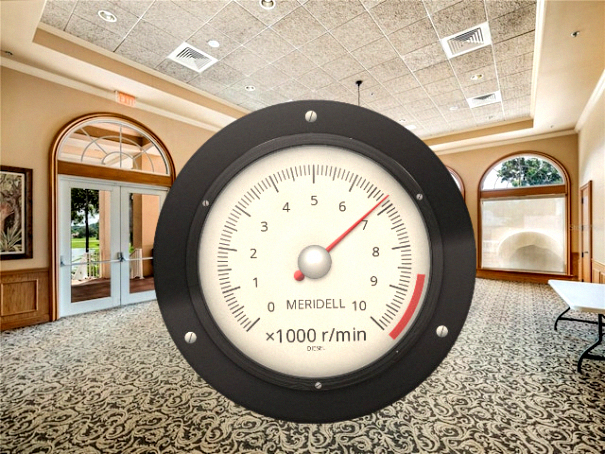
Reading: 6800,rpm
